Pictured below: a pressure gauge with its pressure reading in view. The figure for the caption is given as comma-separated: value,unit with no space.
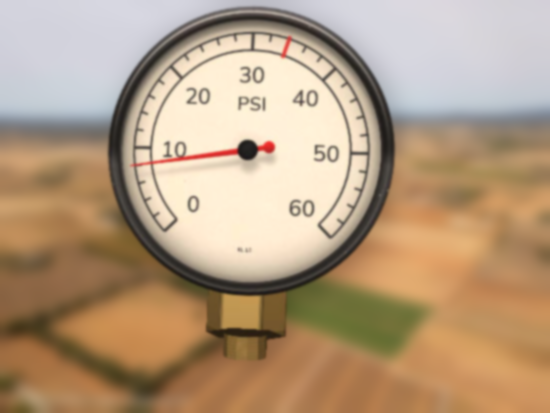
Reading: 8,psi
